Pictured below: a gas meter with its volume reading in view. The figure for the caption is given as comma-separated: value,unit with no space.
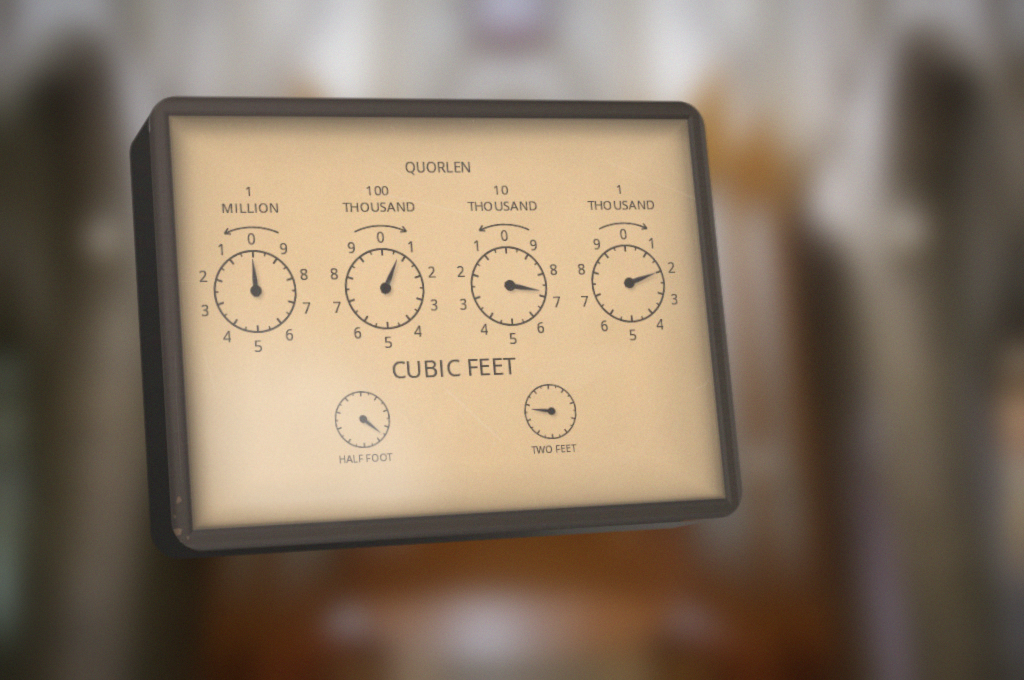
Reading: 7200,ft³
